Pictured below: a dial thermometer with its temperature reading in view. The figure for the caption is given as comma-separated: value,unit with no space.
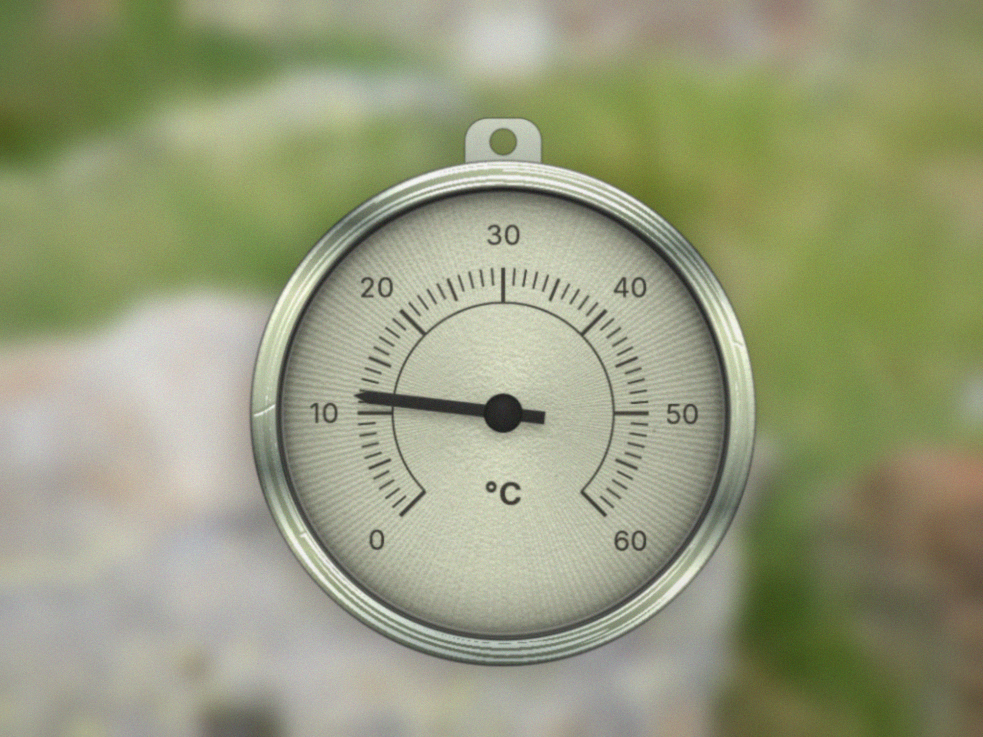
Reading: 11.5,°C
